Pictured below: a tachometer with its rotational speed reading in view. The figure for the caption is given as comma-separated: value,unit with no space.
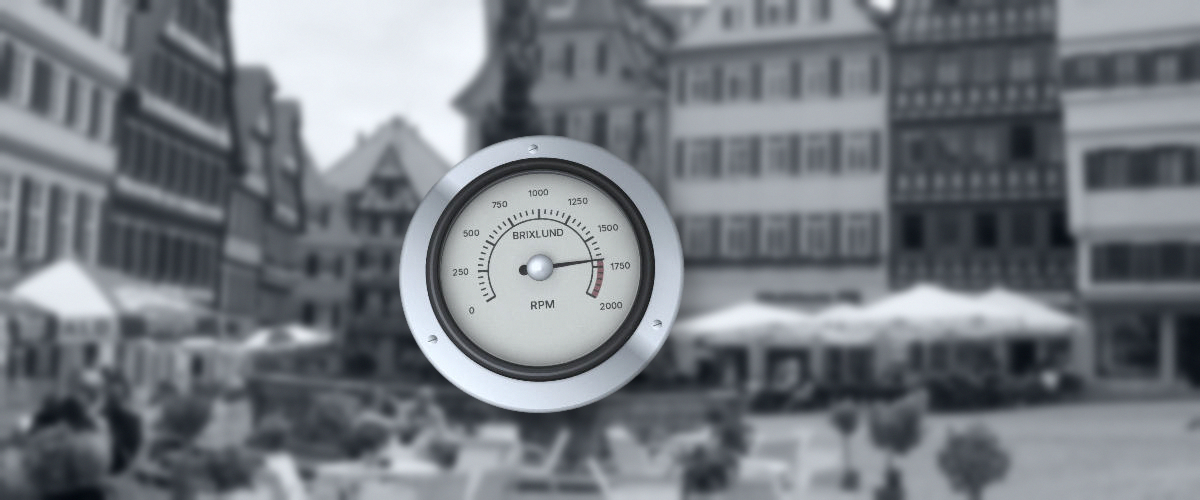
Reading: 1700,rpm
